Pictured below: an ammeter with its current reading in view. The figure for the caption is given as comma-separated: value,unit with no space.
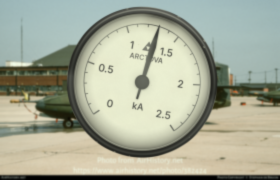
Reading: 1.3,kA
